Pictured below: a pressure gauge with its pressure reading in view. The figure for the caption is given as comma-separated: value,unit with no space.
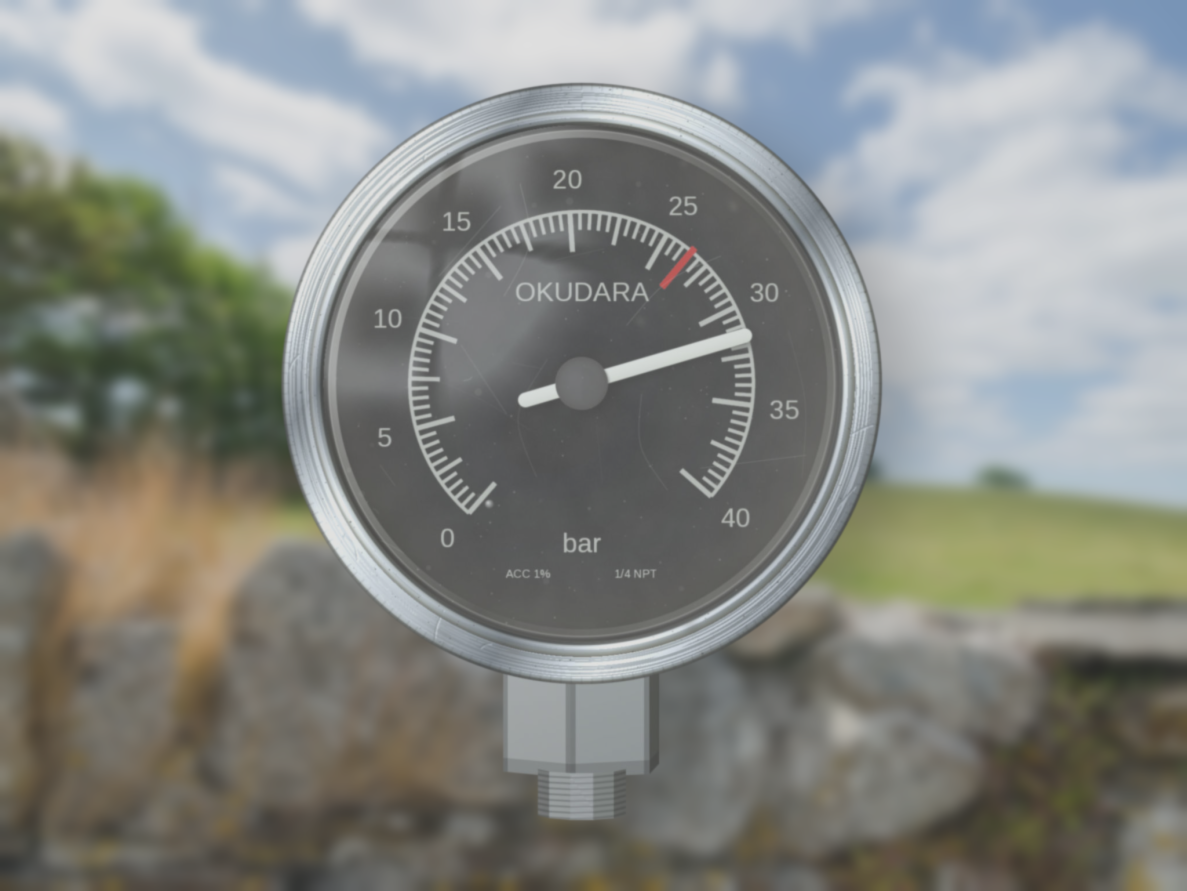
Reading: 31.5,bar
